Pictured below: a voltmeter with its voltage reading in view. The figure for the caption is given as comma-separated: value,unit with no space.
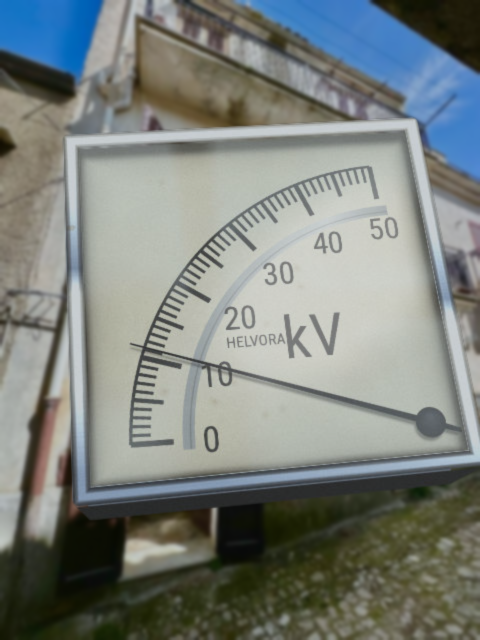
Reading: 11,kV
